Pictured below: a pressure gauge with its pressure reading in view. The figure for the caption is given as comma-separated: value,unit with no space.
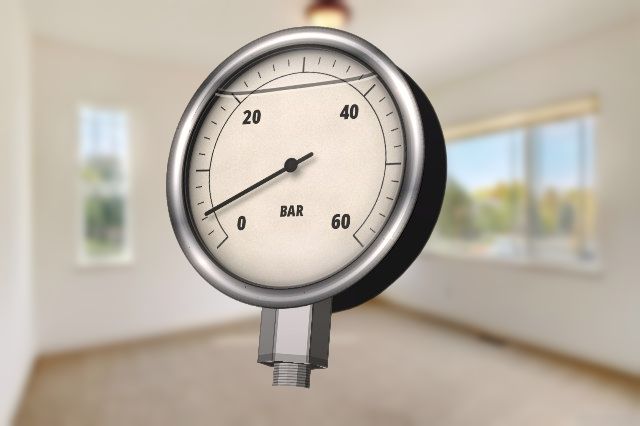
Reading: 4,bar
